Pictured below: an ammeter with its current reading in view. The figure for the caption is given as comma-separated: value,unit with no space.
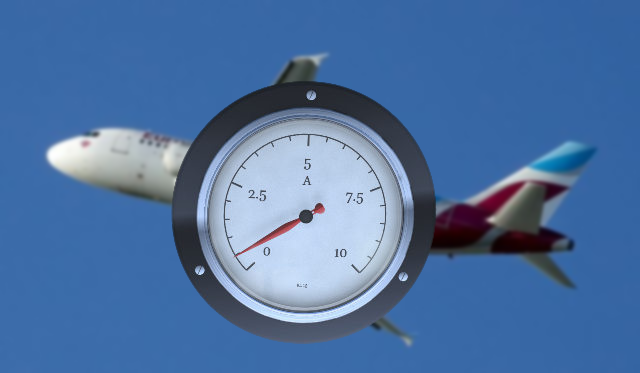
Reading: 0.5,A
